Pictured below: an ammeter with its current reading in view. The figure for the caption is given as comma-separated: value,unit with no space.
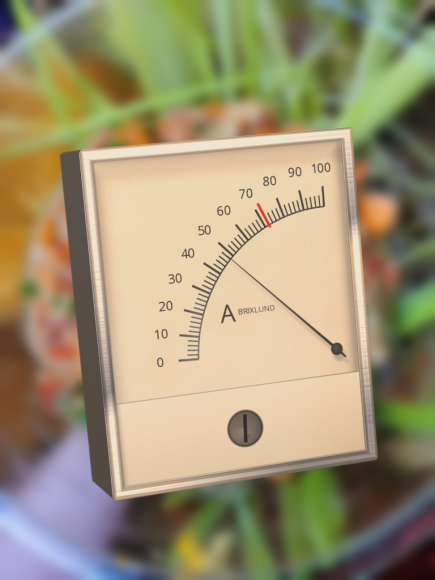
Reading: 48,A
